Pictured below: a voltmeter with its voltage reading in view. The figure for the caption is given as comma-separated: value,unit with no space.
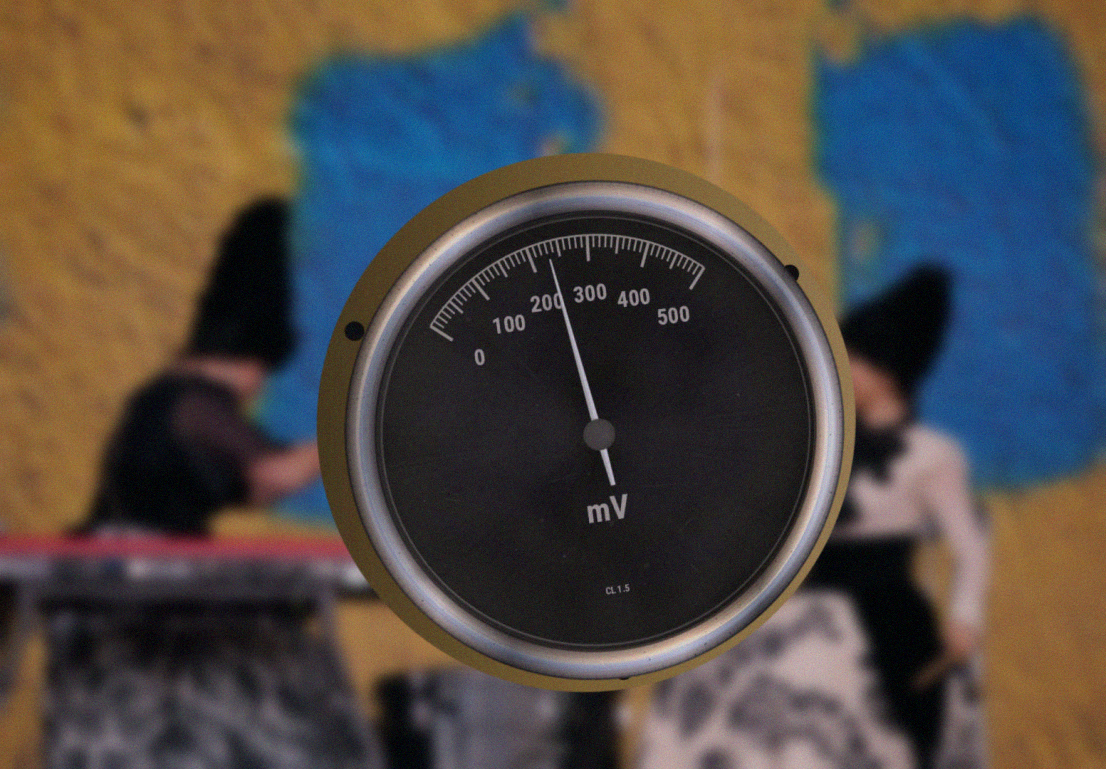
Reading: 230,mV
